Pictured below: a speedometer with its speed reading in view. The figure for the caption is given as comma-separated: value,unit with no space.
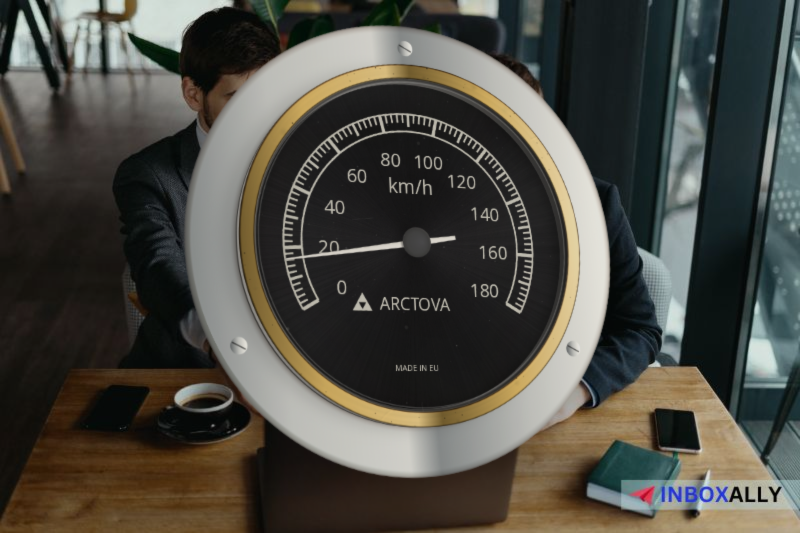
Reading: 16,km/h
